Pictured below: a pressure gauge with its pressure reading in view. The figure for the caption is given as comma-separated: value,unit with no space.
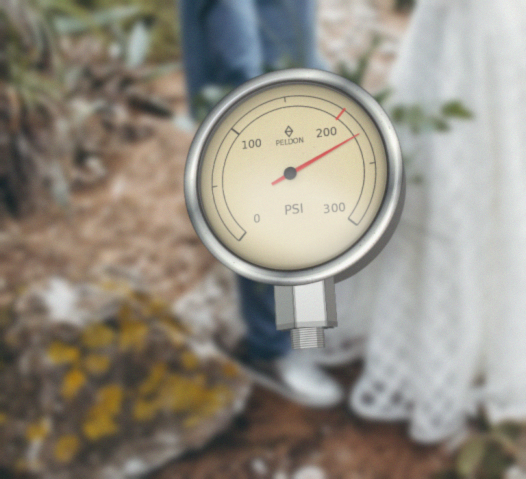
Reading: 225,psi
